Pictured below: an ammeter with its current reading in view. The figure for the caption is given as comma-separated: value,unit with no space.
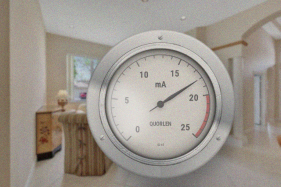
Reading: 18,mA
